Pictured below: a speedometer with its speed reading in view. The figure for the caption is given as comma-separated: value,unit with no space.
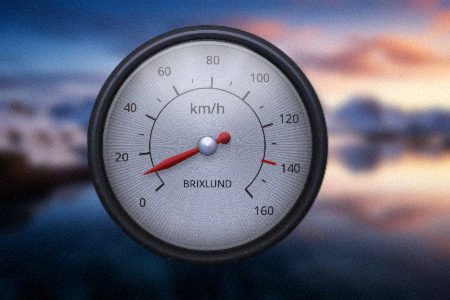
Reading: 10,km/h
